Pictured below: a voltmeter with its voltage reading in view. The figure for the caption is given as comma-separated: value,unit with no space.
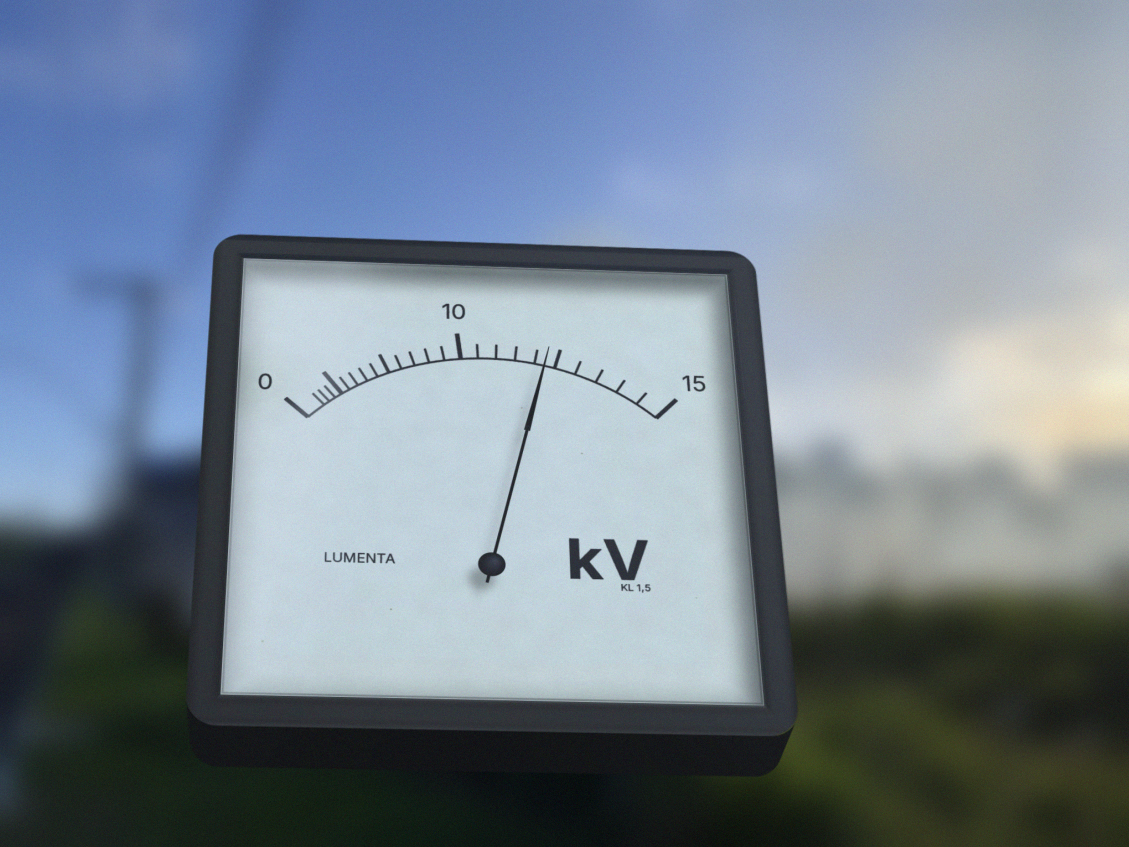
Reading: 12.25,kV
